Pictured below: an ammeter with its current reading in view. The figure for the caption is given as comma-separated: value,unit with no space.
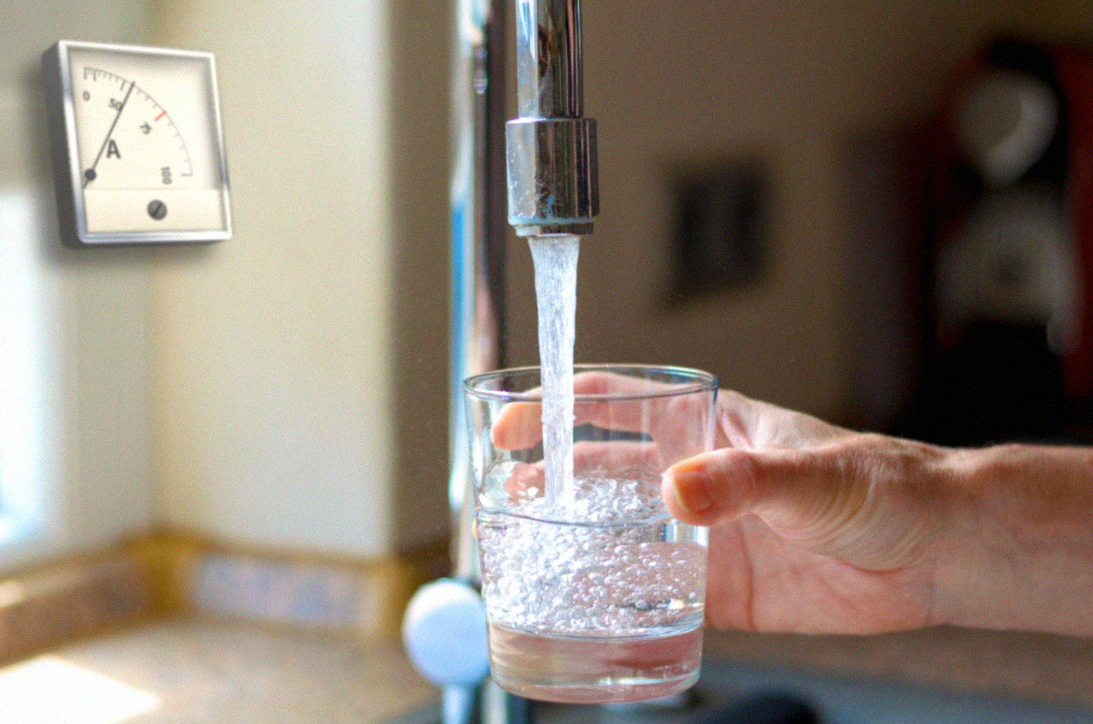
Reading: 55,A
